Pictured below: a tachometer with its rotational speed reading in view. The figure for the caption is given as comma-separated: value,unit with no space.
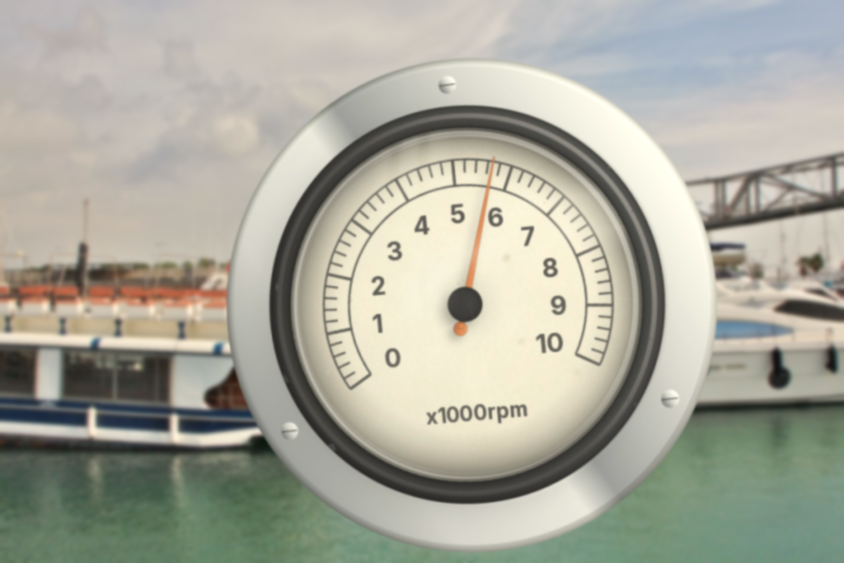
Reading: 5700,rpm
